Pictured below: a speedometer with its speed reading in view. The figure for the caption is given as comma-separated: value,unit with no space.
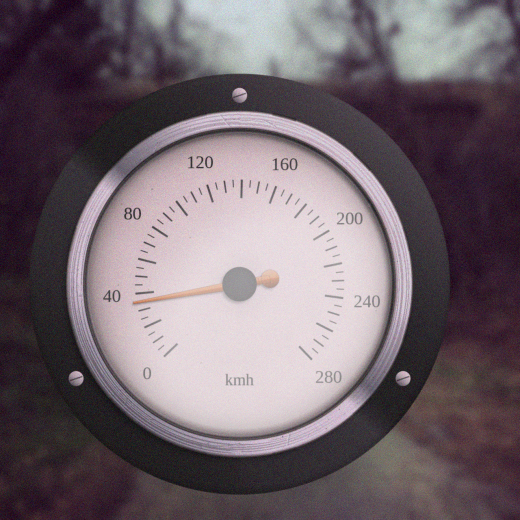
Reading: 35,km/h
